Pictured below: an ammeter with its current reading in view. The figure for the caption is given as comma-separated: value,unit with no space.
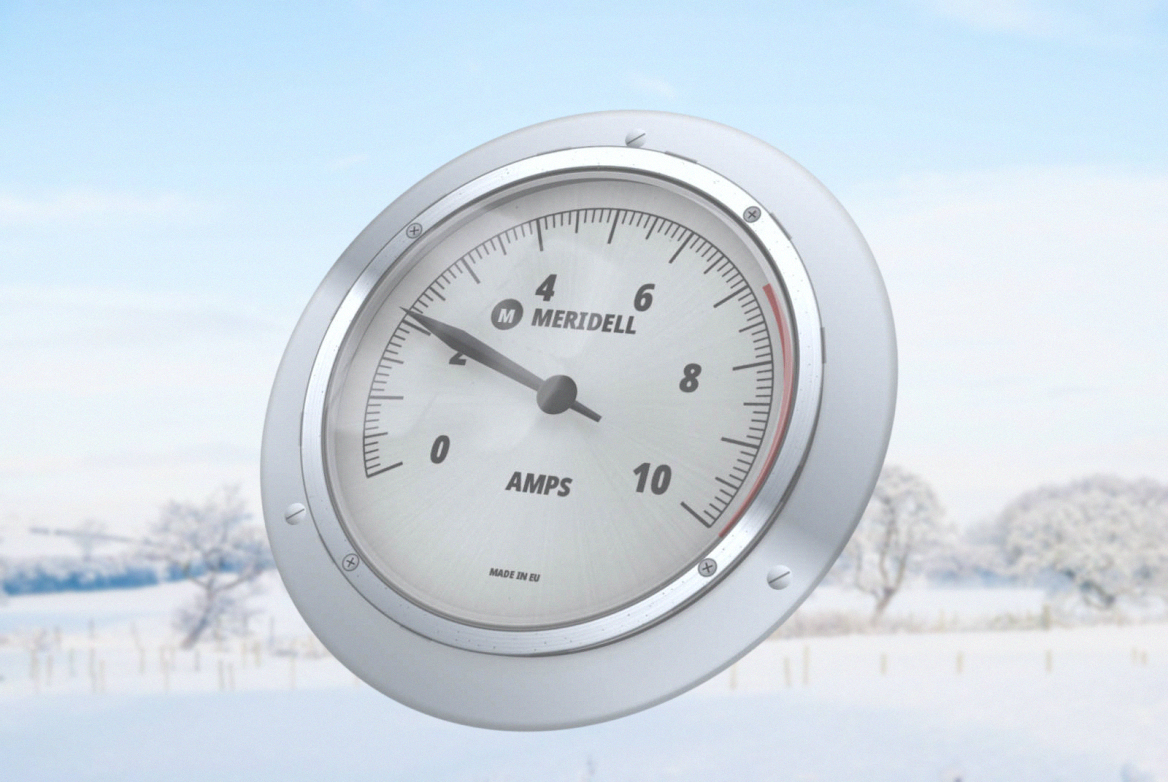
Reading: 2.1,A
